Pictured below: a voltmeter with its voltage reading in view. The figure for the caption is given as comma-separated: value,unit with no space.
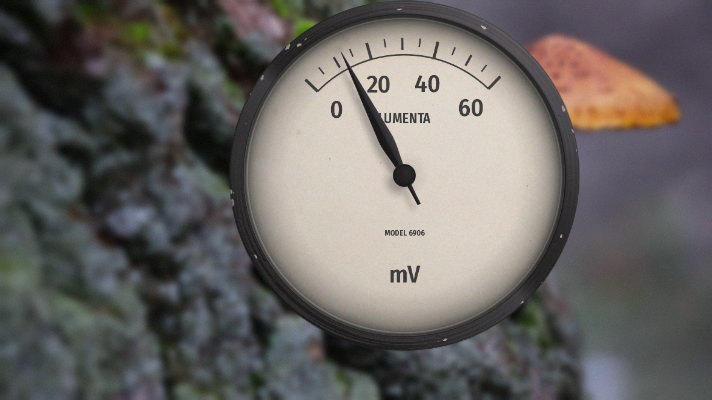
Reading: 12.5,mV
